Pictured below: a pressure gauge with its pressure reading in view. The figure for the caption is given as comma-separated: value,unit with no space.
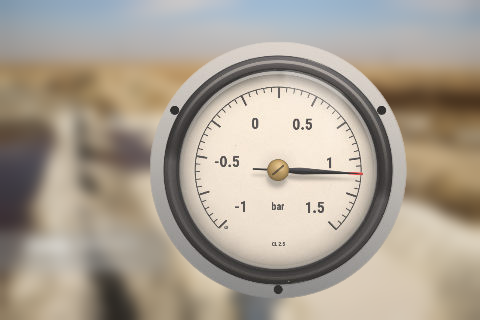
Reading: 1.1,bar
